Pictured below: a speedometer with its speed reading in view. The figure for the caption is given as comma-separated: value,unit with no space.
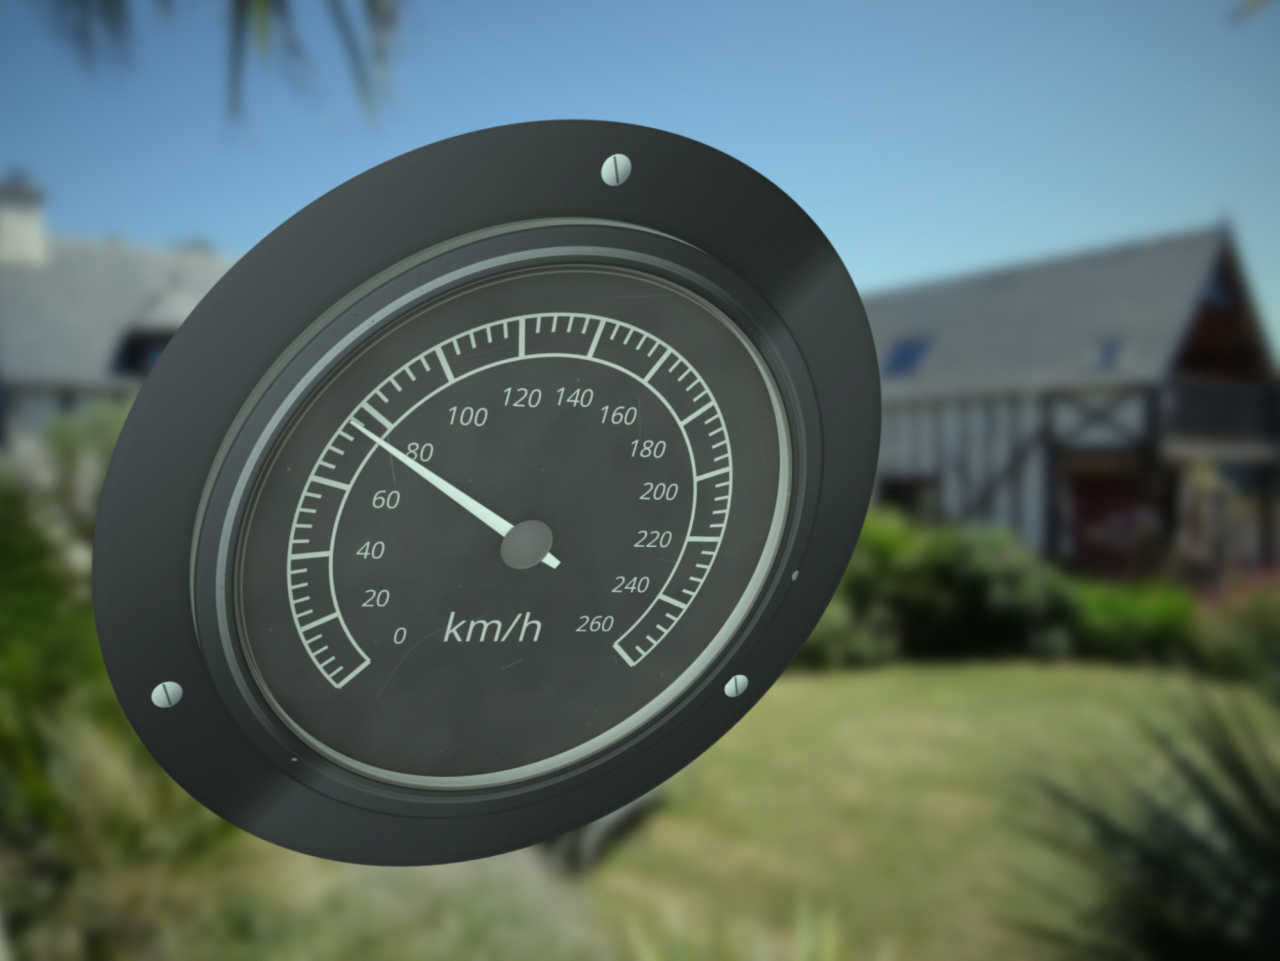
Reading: 76,km/h
